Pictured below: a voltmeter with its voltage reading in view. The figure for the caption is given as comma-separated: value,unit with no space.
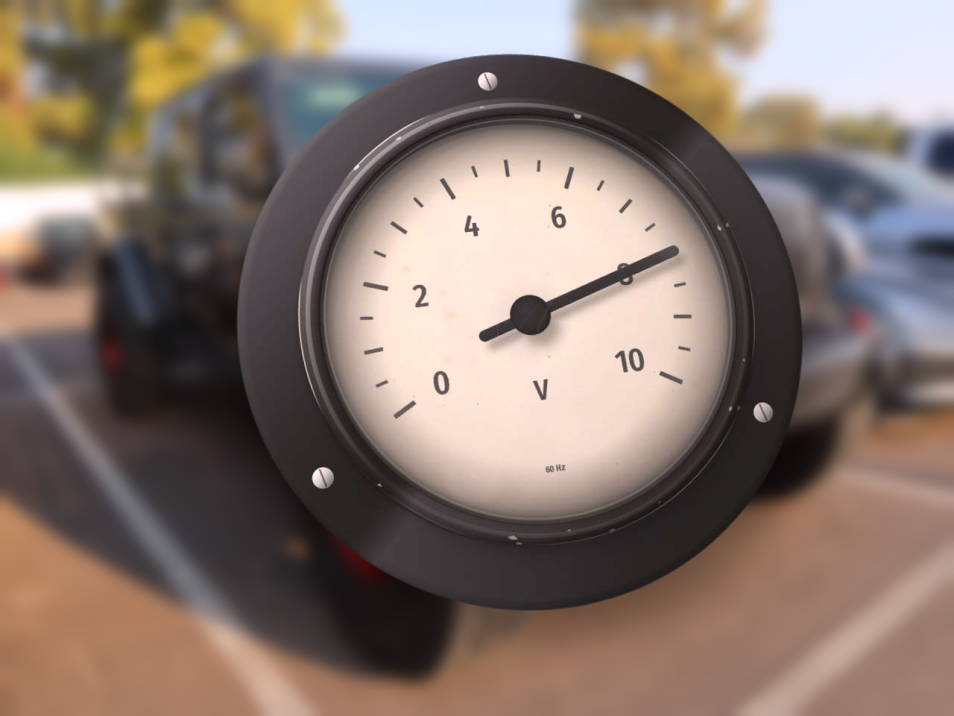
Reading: 8,V
